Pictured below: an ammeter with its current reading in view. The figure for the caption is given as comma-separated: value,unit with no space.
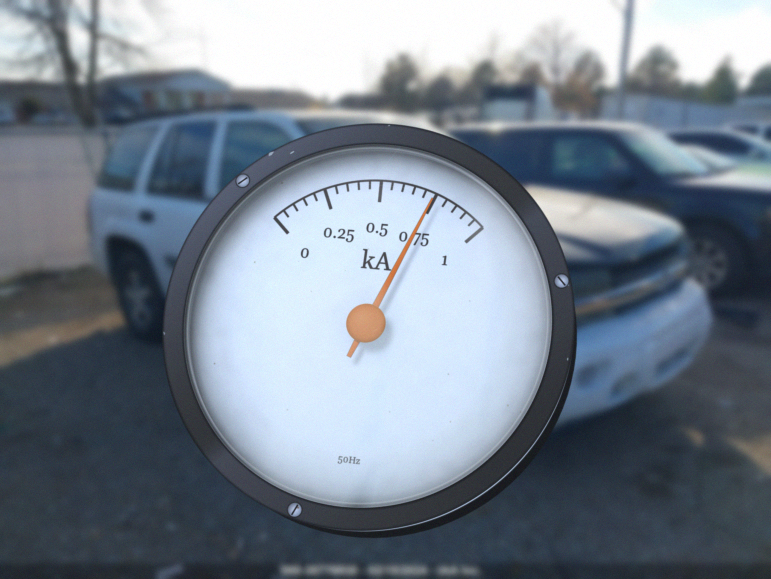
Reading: 0.75,kA
